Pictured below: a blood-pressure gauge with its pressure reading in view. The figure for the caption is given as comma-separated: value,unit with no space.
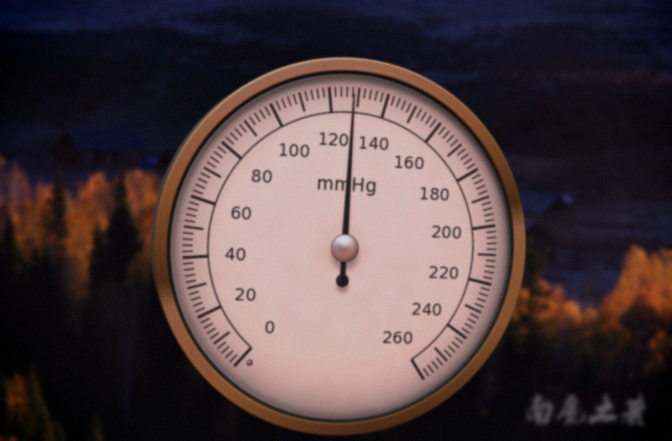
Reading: 128,mmHg
